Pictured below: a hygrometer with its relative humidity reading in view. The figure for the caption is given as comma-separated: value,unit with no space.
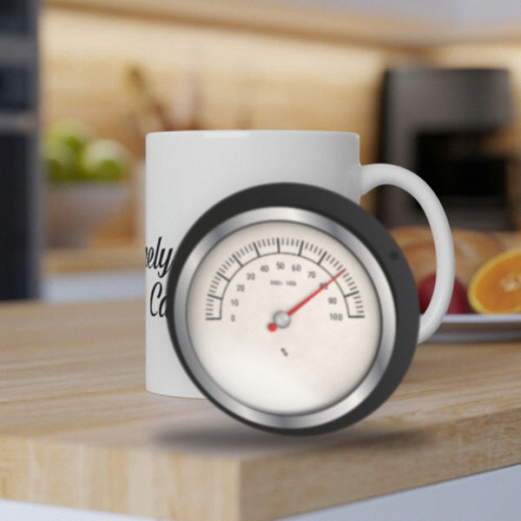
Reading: 80,%
